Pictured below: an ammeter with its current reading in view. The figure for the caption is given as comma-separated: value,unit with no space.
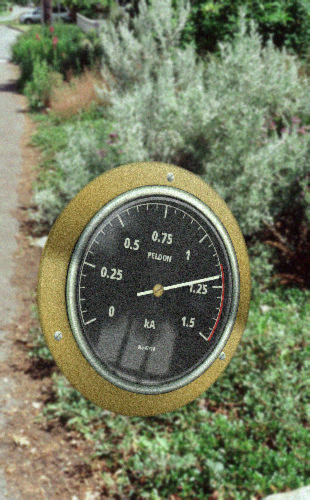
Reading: 1.2,kA
